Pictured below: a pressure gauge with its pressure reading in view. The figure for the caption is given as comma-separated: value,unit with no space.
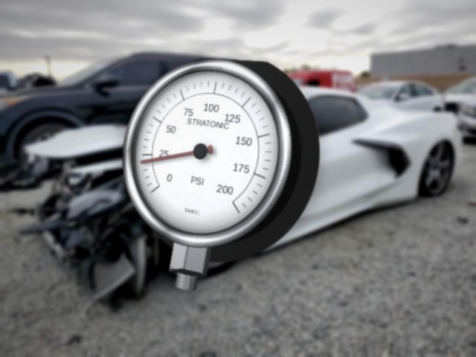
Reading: 20,psi
